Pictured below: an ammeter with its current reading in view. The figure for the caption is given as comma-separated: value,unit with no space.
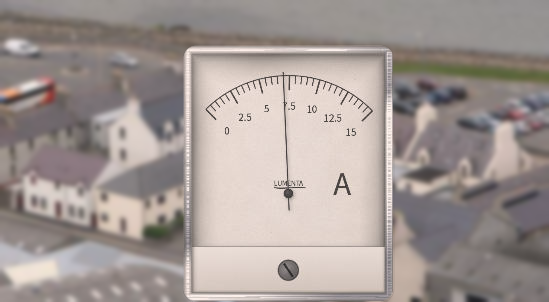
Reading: 7,A
